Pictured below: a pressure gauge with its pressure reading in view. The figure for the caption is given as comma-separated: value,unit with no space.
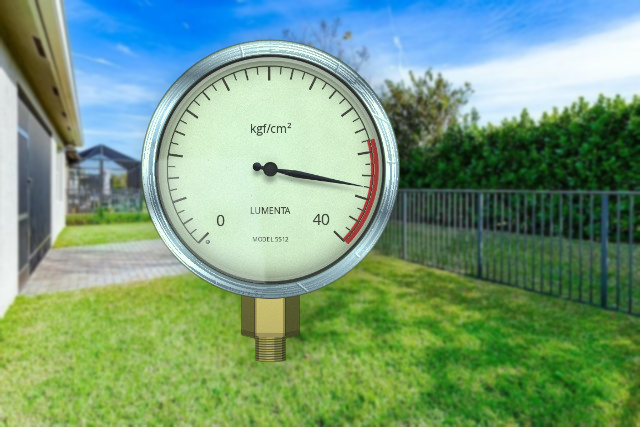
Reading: 35,kg/cm²
